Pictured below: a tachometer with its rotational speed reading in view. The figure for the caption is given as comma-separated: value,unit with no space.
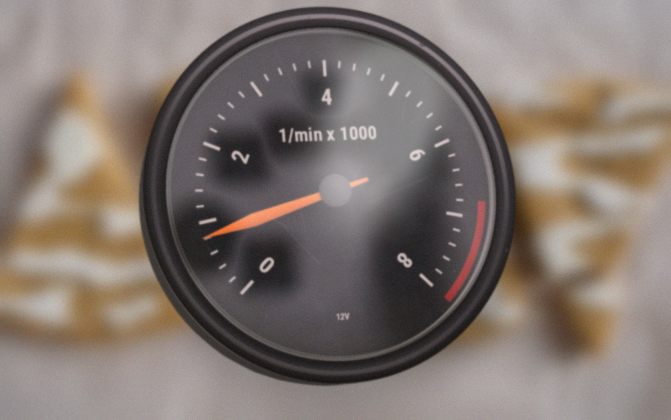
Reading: 800,rpm
